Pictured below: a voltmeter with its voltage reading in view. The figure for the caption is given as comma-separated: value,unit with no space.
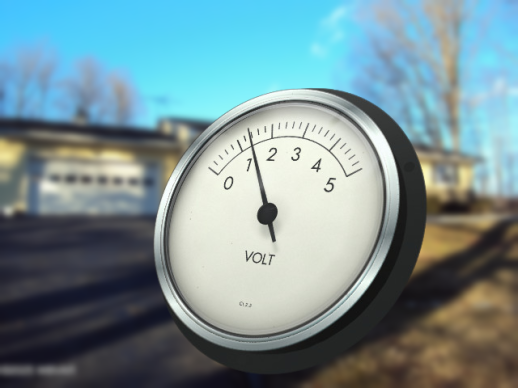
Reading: 1.4,V
